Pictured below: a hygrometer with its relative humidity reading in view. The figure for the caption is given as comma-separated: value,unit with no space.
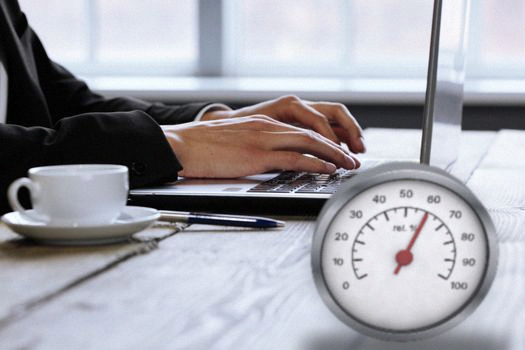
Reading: 60,%
